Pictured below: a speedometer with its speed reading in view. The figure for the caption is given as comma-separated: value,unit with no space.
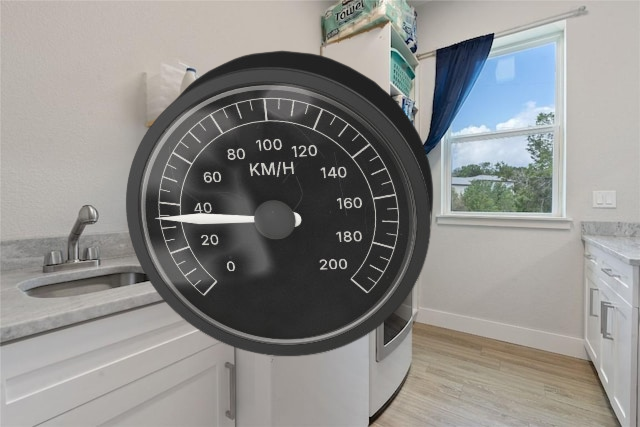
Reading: 35,km/h
